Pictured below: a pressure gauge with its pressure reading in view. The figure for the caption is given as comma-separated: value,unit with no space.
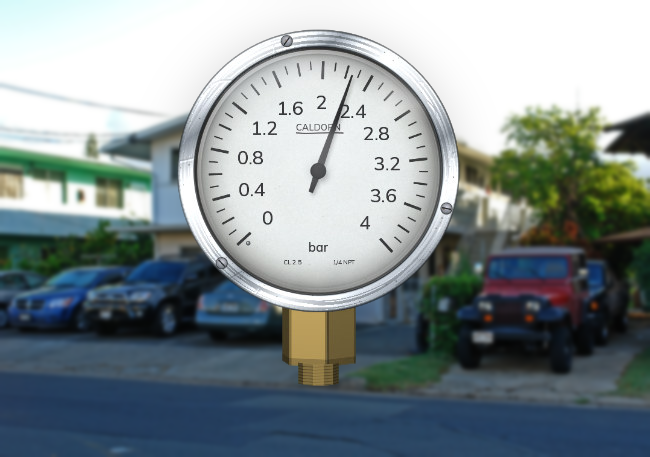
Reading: 2.25,bar
